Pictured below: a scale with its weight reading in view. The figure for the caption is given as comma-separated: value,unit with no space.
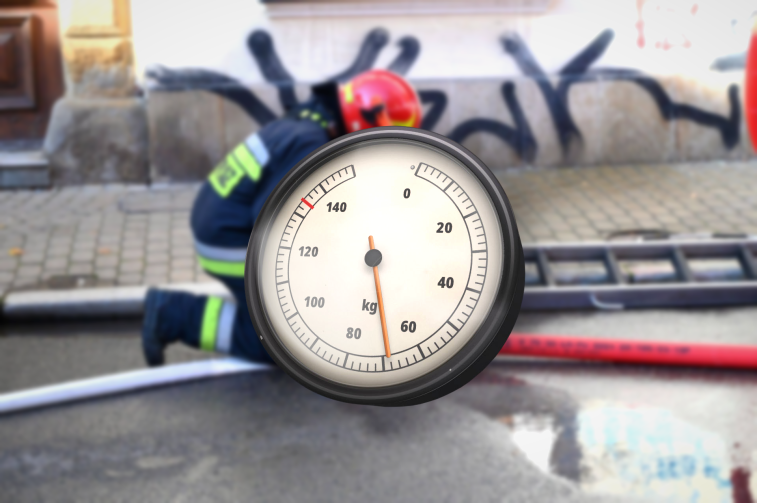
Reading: 68,kg
